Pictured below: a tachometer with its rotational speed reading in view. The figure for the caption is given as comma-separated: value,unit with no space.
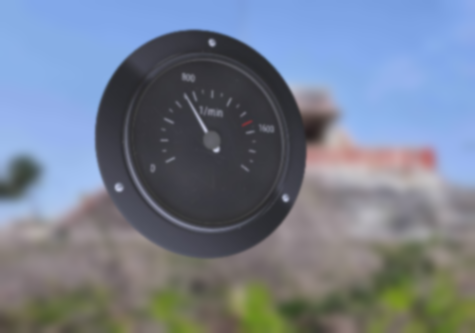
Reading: 700,rpm
